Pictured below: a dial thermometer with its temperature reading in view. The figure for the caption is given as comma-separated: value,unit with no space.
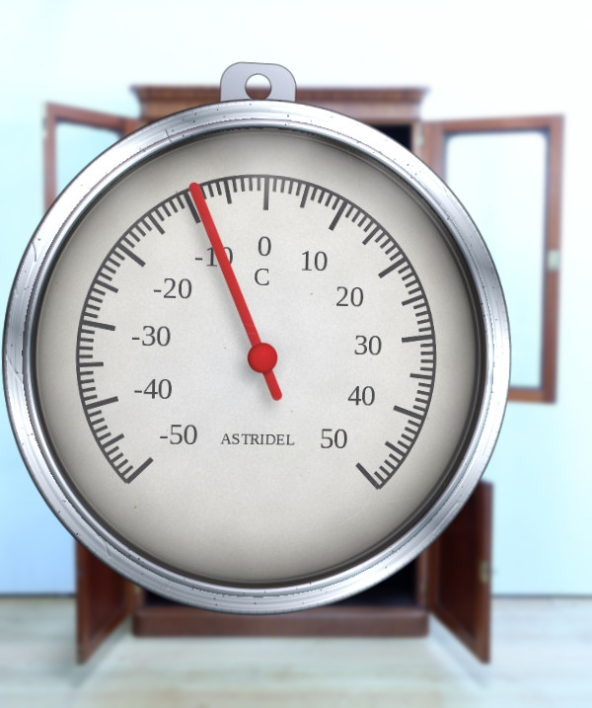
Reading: -9,°C
